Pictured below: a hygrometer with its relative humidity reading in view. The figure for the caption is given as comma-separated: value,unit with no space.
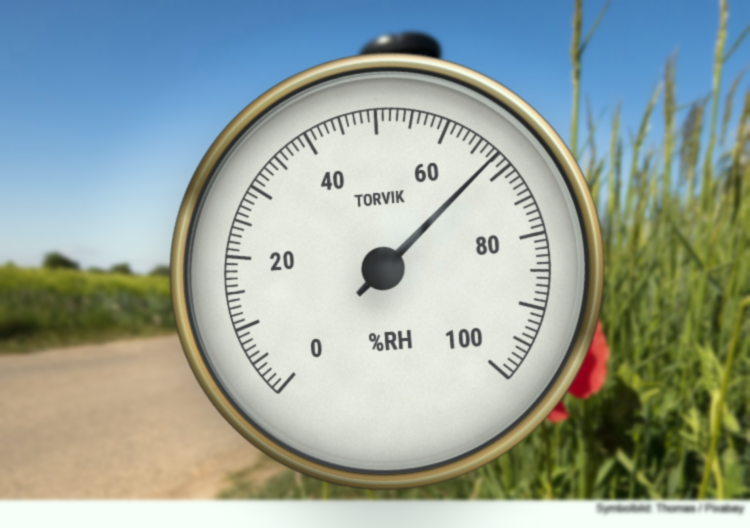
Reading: 68,%
